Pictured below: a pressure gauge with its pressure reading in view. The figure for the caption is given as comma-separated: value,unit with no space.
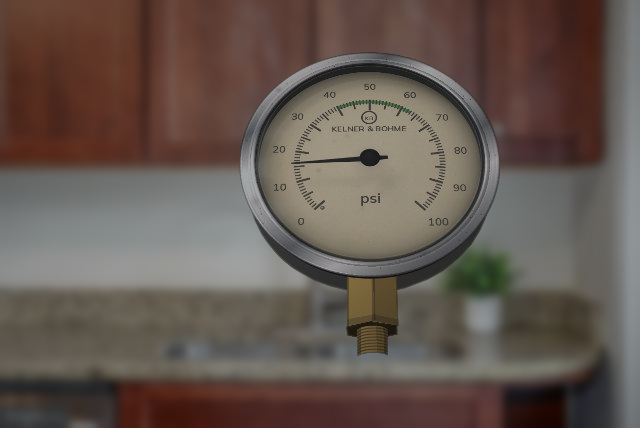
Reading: 15,psi
